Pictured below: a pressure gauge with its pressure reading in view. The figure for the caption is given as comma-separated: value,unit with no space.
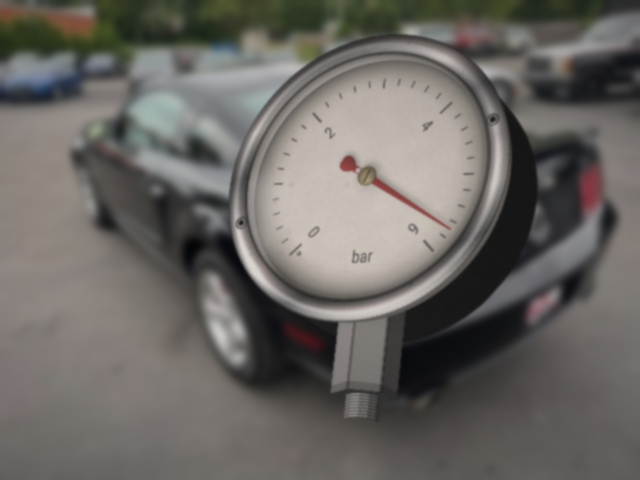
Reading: 5.7,bar
